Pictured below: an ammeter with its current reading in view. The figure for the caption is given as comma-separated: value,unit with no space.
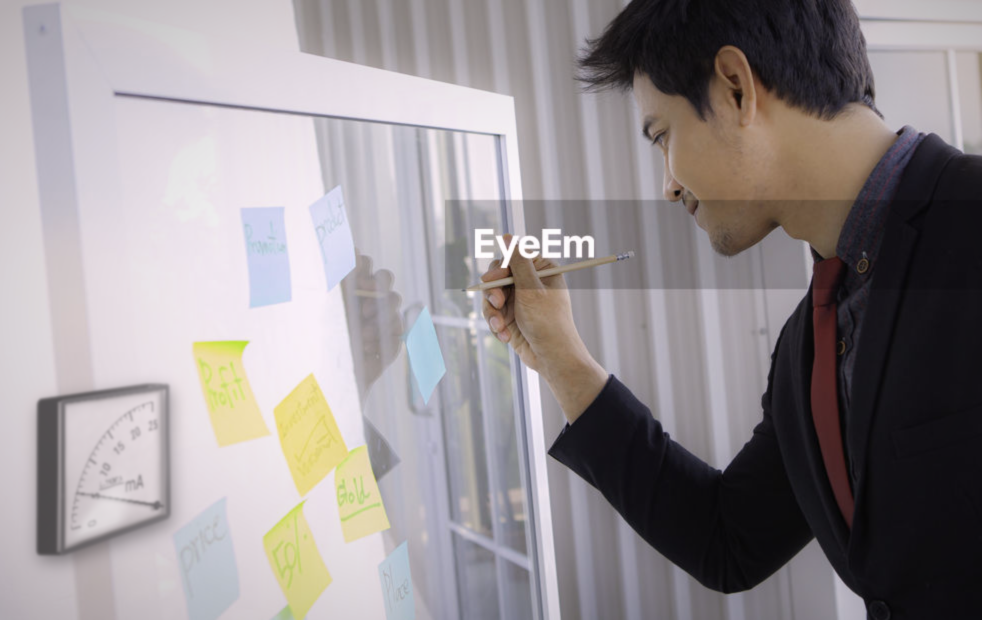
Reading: 5,mA
